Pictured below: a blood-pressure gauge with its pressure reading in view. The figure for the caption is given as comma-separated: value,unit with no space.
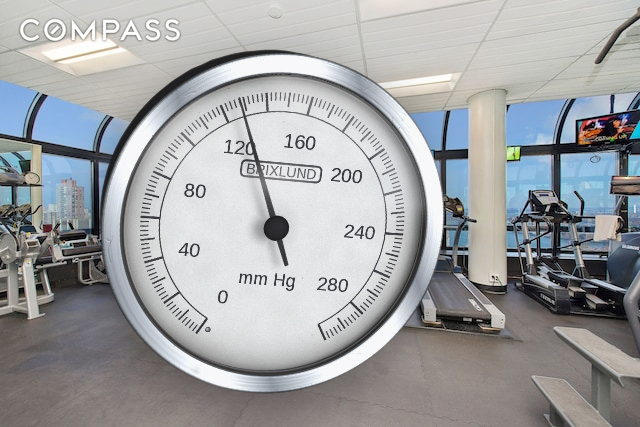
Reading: 128,mmHg
